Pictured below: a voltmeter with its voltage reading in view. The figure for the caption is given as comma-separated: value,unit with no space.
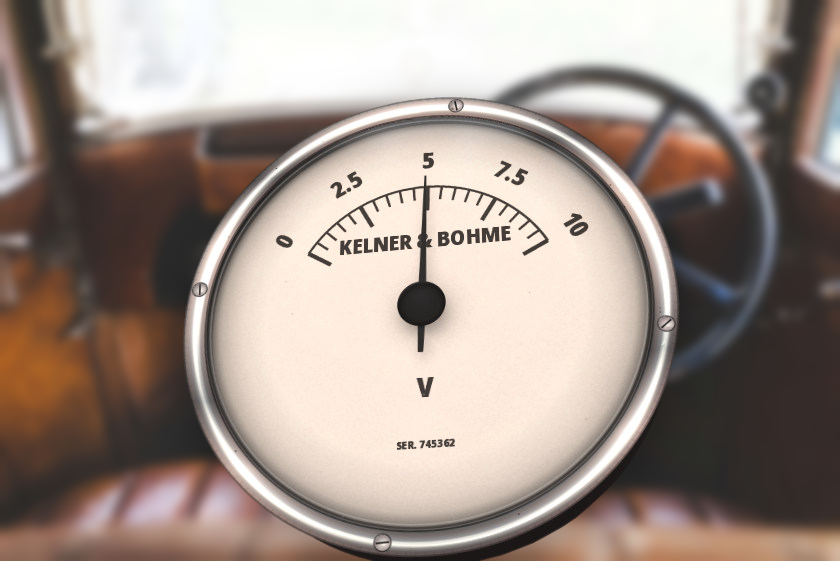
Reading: 5,V
